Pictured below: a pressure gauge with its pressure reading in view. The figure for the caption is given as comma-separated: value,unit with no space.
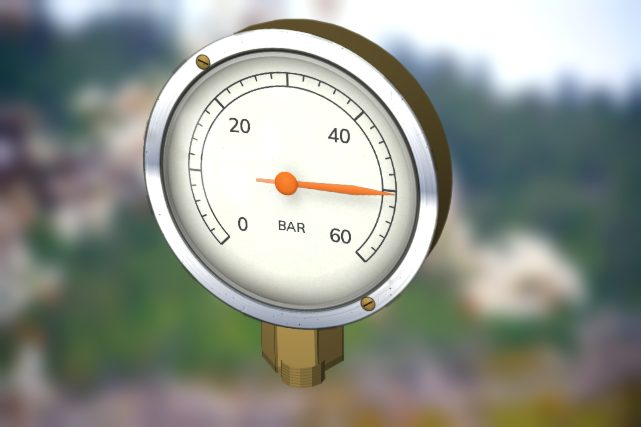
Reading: 50,bar
